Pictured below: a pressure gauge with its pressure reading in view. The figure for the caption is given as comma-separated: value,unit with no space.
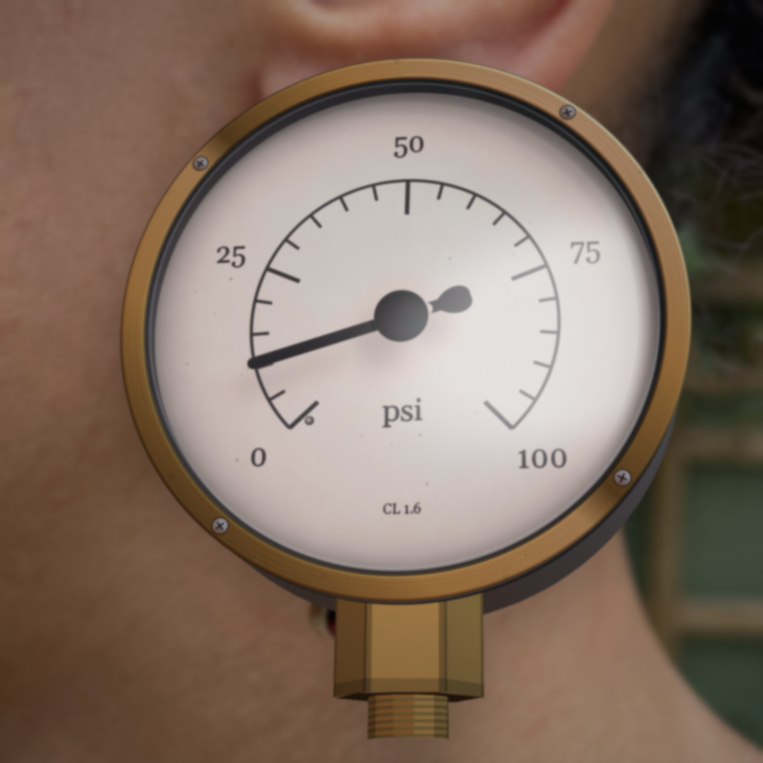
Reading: 10,psi
